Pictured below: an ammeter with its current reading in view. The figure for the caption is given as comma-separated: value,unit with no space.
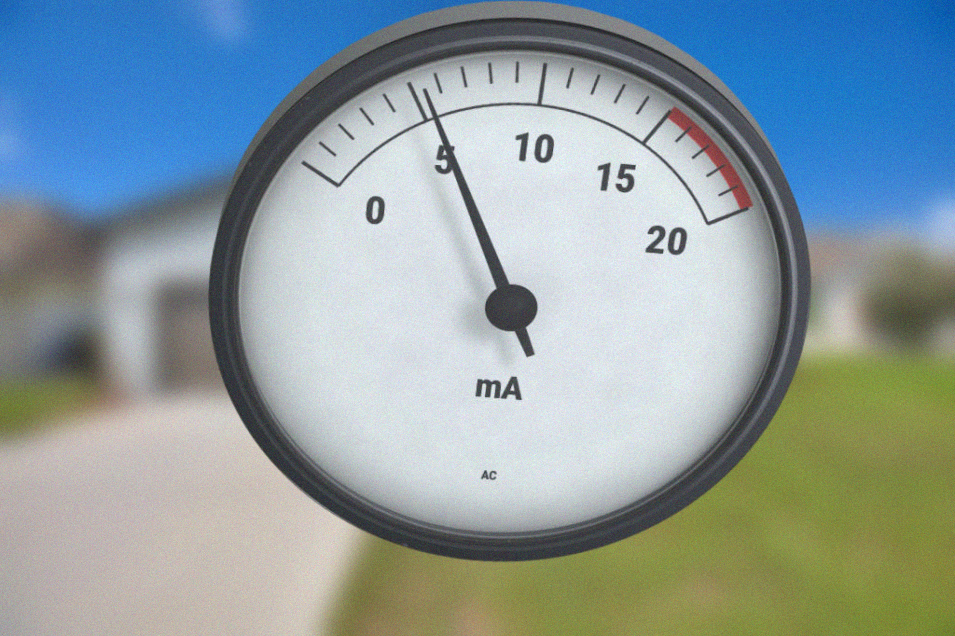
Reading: 5.5,mA
